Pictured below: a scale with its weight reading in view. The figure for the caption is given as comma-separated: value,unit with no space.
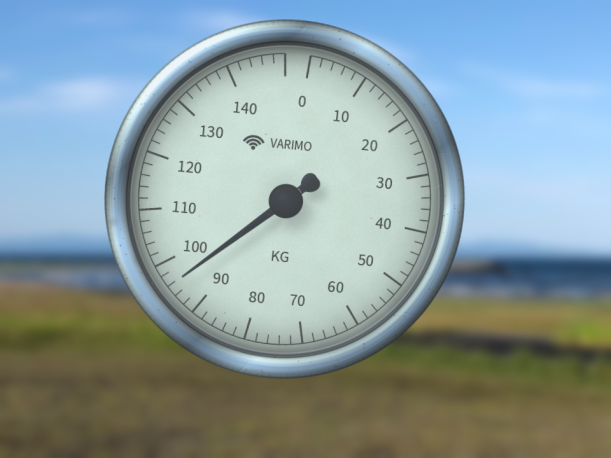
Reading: 96,kg
